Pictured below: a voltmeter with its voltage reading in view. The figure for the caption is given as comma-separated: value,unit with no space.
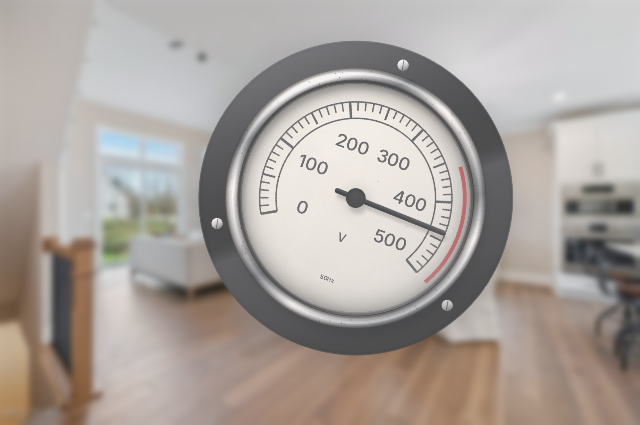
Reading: 440,V
